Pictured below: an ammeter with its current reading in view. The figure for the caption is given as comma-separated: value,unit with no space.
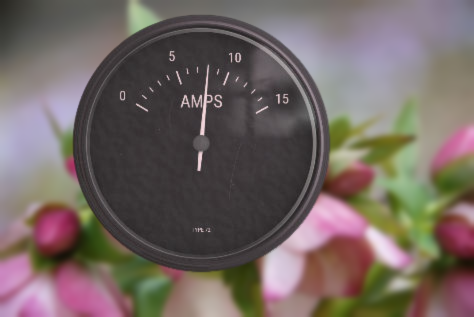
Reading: 8,A
